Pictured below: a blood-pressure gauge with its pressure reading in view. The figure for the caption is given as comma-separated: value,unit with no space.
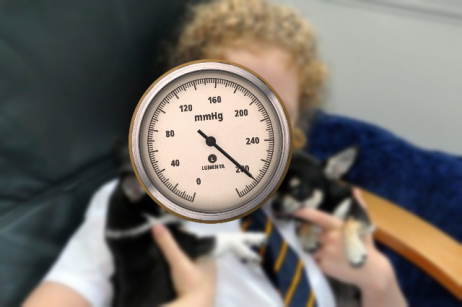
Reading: 280,mmHg
